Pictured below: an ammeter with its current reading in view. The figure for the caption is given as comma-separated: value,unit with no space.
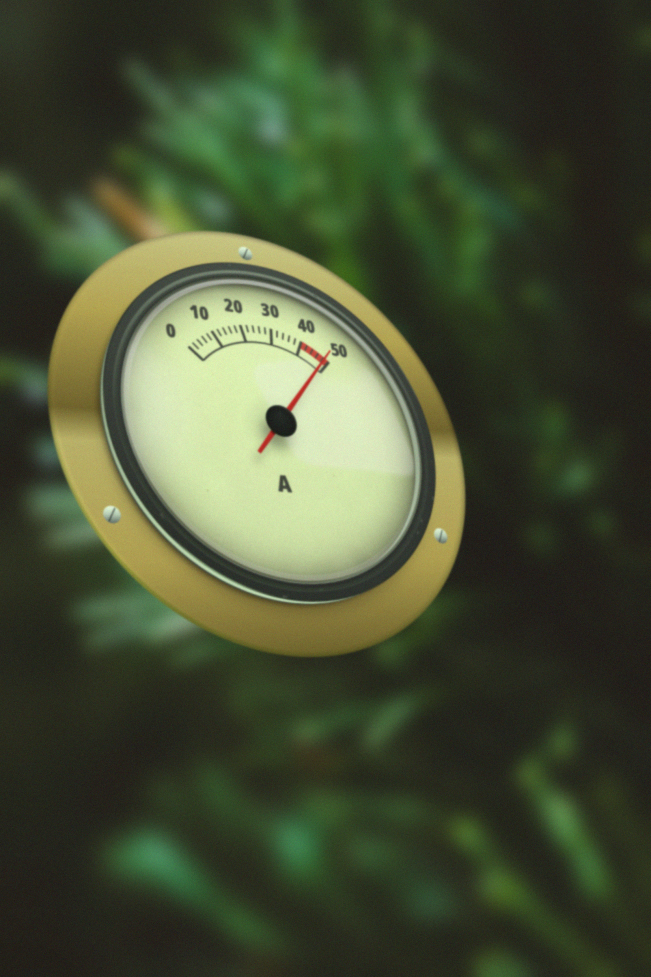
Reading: 48,A
